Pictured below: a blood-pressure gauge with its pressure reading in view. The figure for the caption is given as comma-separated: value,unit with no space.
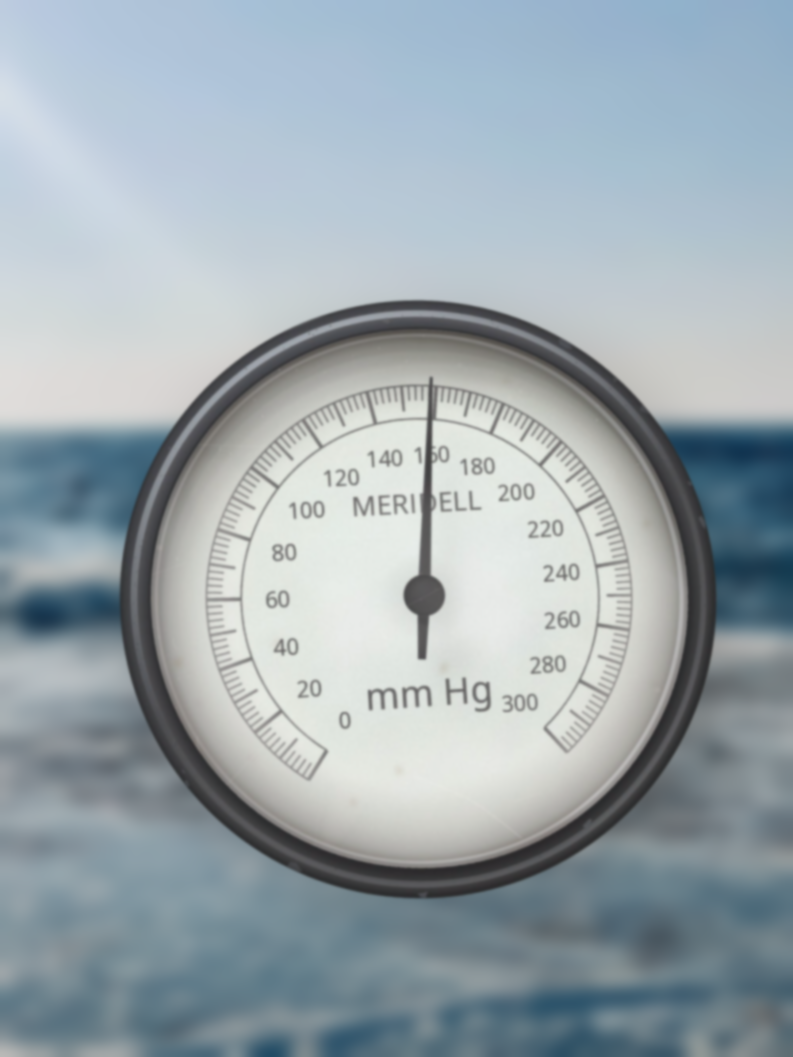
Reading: 158,mmHg
